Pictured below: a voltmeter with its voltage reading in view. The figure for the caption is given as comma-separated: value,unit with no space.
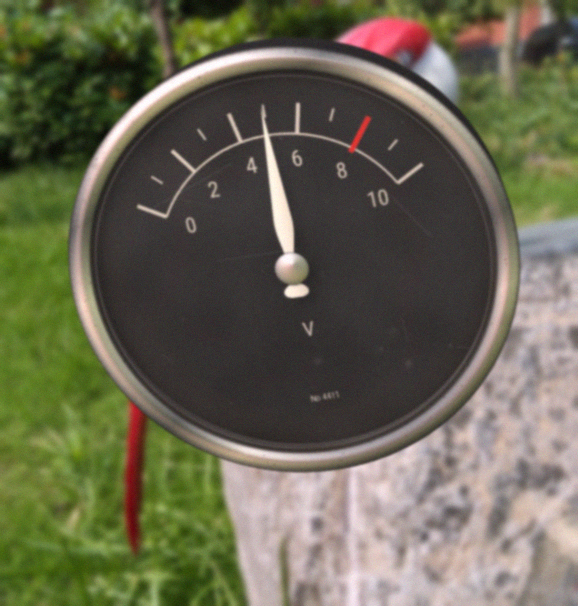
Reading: 5,V
